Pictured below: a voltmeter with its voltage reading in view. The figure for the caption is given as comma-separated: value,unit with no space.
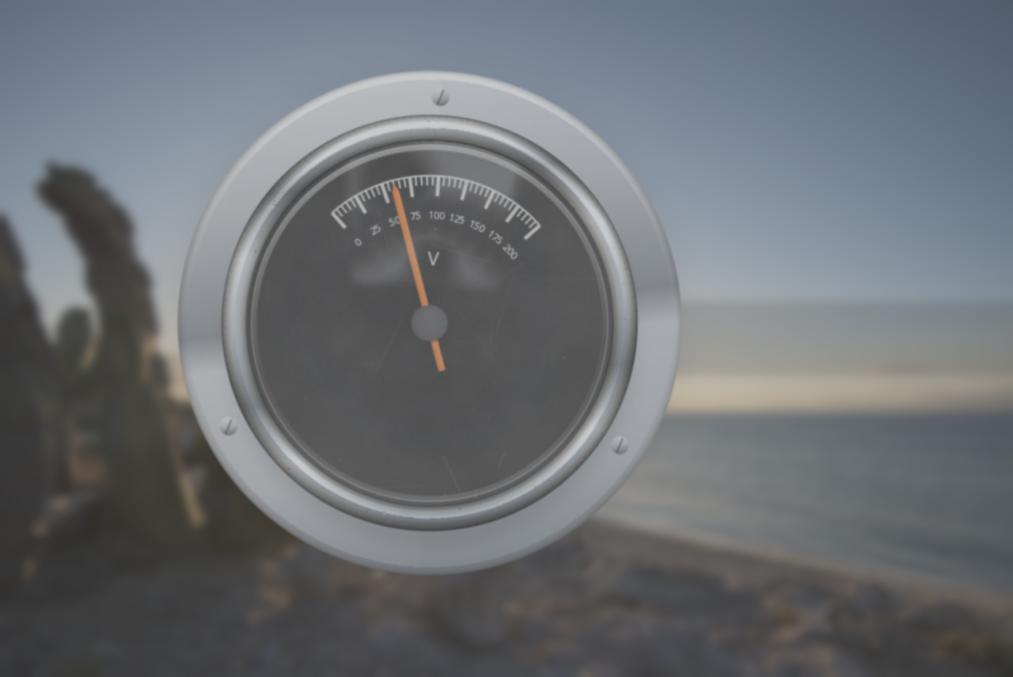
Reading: 60,V
